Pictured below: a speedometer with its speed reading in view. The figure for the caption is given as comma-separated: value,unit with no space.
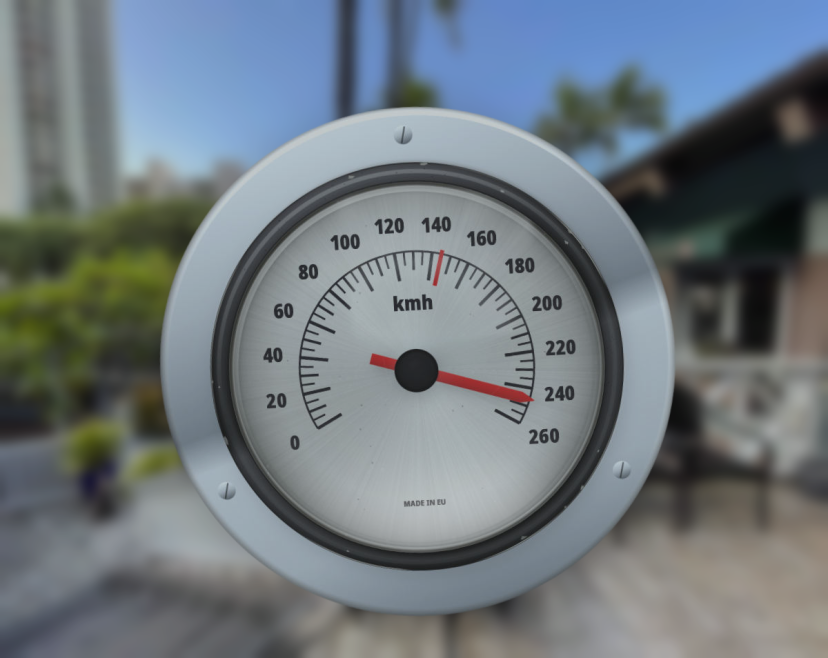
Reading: 245,km/h
